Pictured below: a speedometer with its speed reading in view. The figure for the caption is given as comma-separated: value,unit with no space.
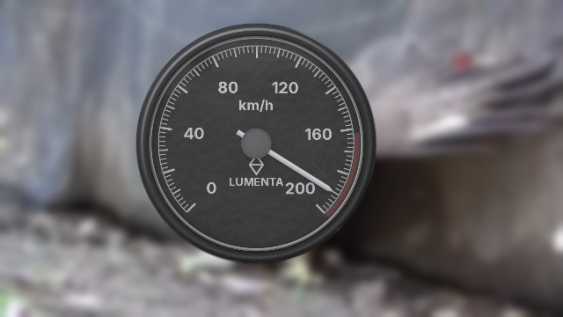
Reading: 190,km/h
